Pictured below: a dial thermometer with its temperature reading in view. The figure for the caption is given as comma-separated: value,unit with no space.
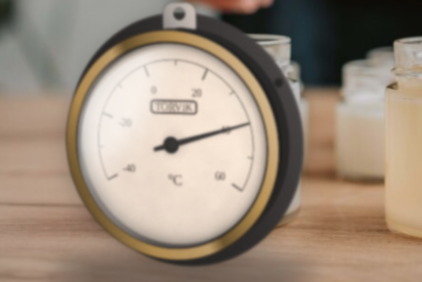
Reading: 40,°C
